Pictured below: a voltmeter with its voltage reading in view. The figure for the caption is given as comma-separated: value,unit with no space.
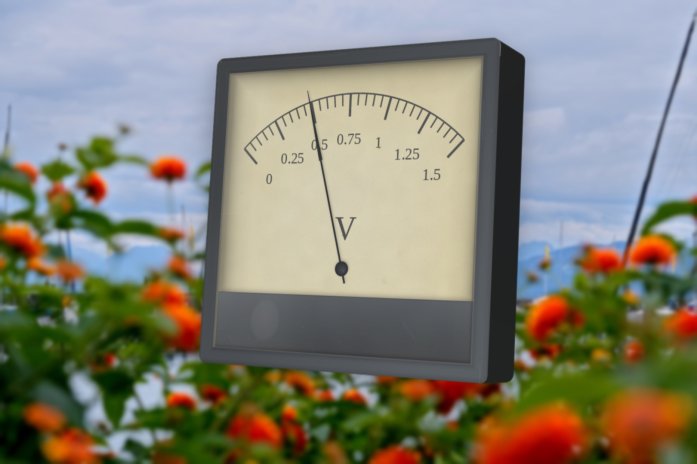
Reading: 0.5,V
